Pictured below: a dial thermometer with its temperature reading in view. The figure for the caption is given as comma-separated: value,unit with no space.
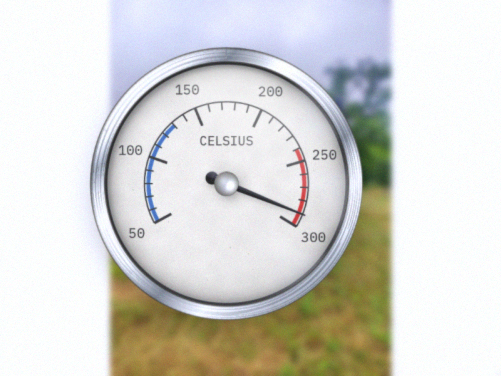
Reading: 290,°C
